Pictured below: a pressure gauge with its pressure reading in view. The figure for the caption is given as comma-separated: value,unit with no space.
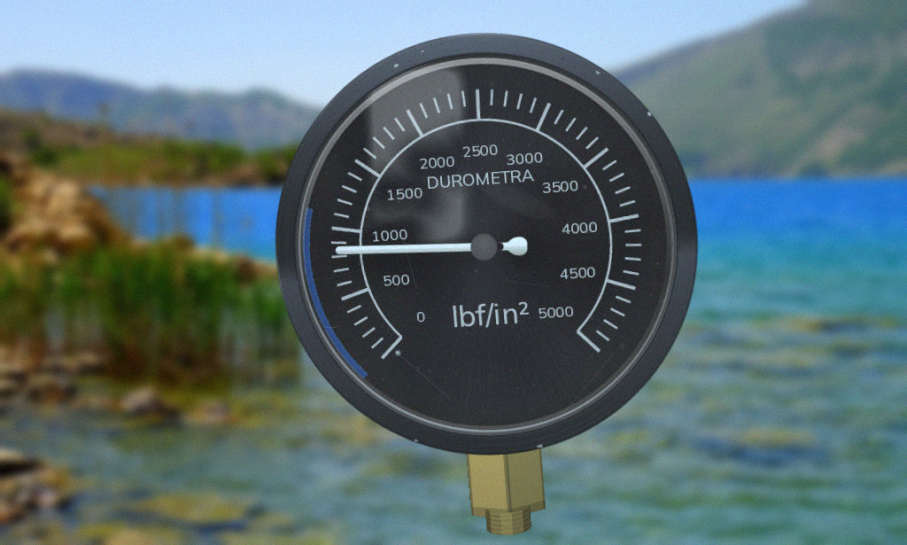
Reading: 850,psi
